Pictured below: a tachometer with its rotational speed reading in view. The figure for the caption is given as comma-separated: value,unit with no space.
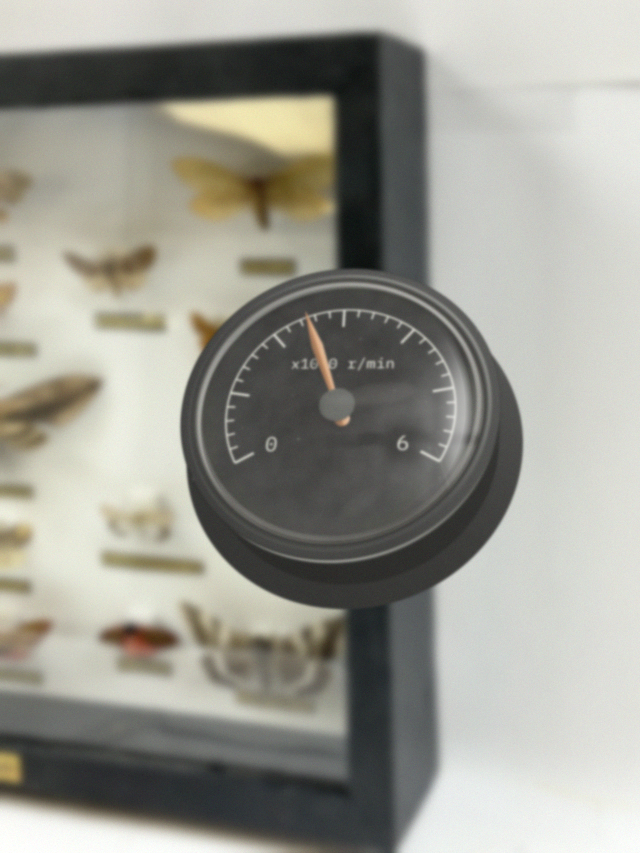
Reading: 2500,rpm
